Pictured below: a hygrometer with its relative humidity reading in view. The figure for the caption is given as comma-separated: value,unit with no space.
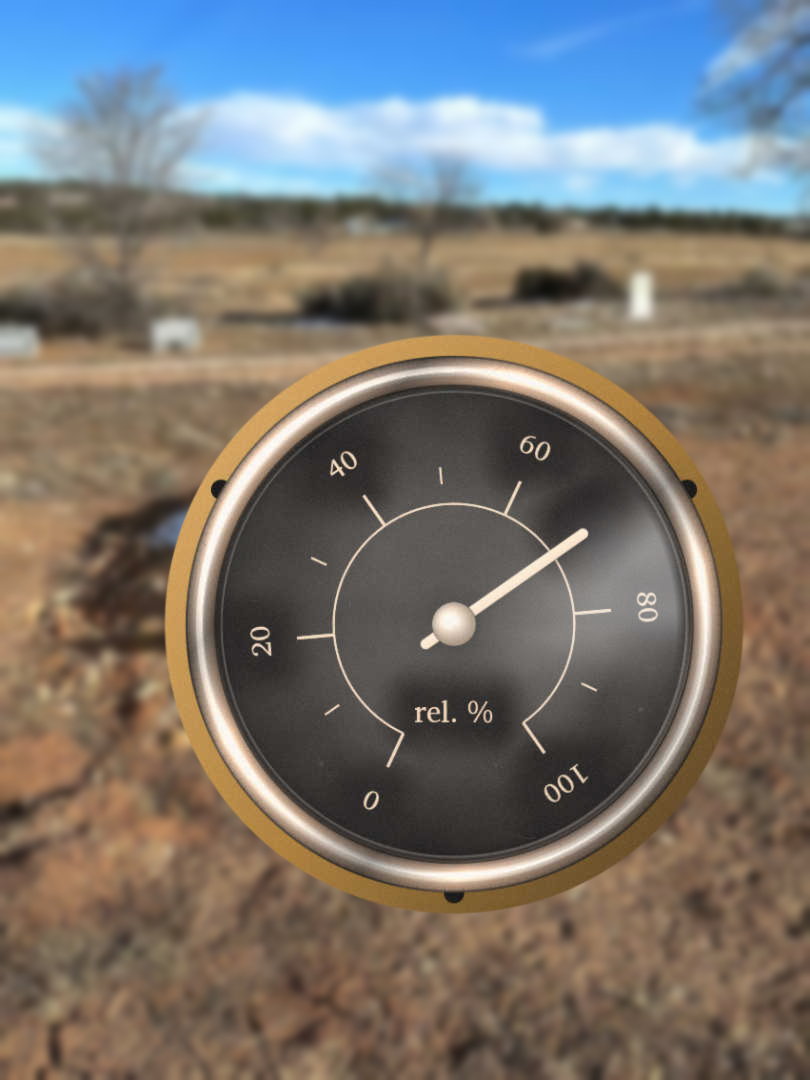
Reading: 70,%
